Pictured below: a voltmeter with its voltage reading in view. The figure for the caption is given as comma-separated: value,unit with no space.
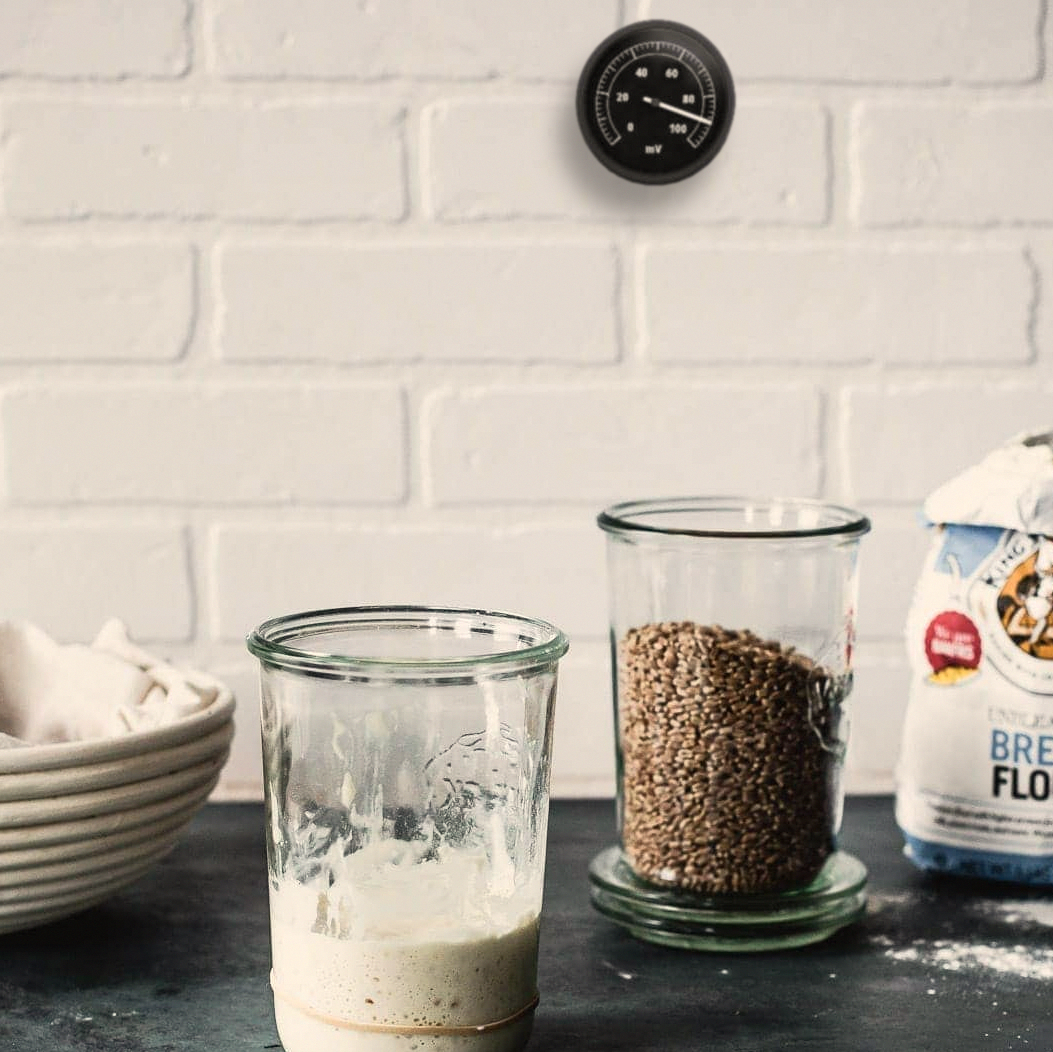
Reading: 90,mV
